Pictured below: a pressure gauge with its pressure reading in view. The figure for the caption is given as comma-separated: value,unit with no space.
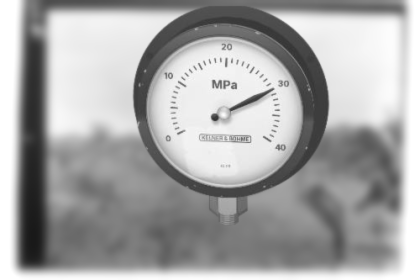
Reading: 30,MPa
